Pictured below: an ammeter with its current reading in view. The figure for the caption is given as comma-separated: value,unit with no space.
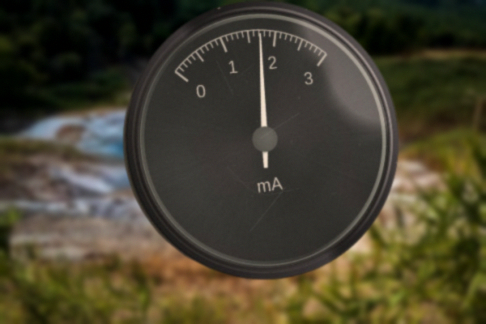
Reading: 1.7,mA
